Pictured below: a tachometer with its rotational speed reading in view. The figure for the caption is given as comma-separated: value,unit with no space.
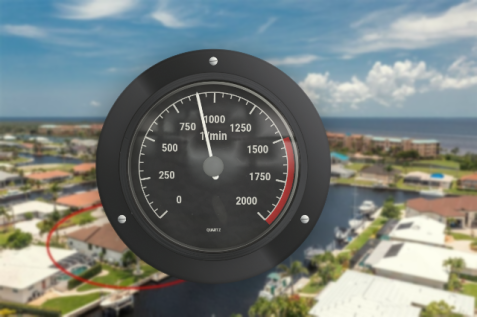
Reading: 900,rpm
